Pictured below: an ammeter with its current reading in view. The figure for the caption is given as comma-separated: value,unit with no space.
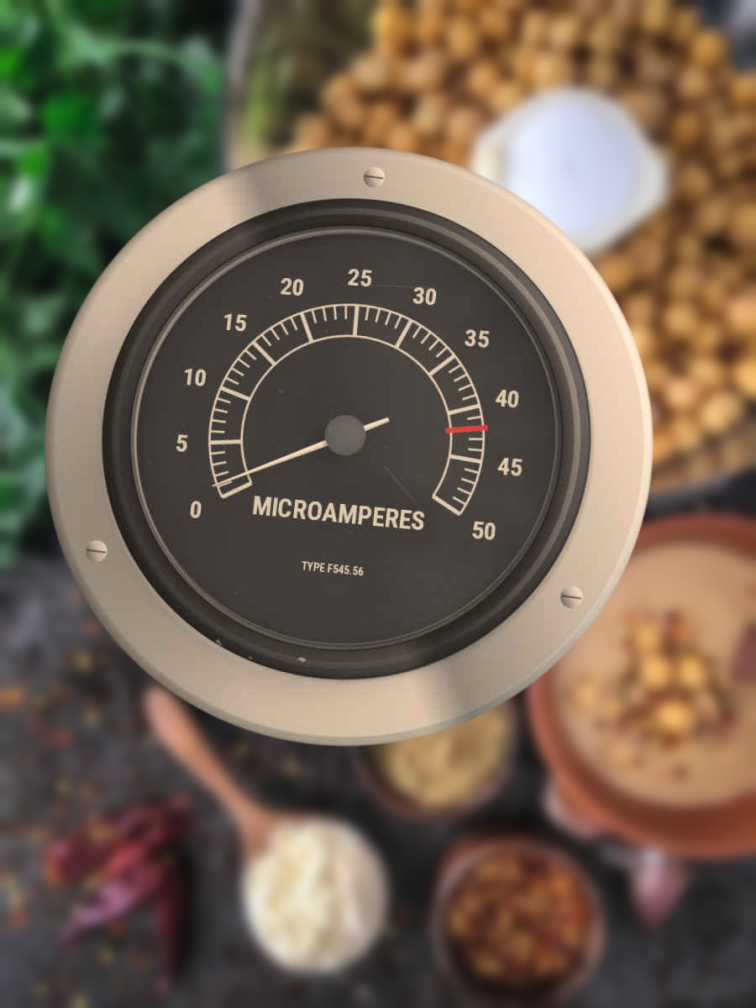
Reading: 1,µA
